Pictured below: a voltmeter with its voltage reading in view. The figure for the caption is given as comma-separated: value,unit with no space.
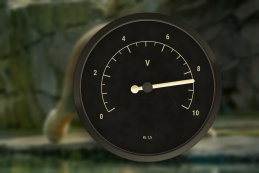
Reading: 8.5,V
